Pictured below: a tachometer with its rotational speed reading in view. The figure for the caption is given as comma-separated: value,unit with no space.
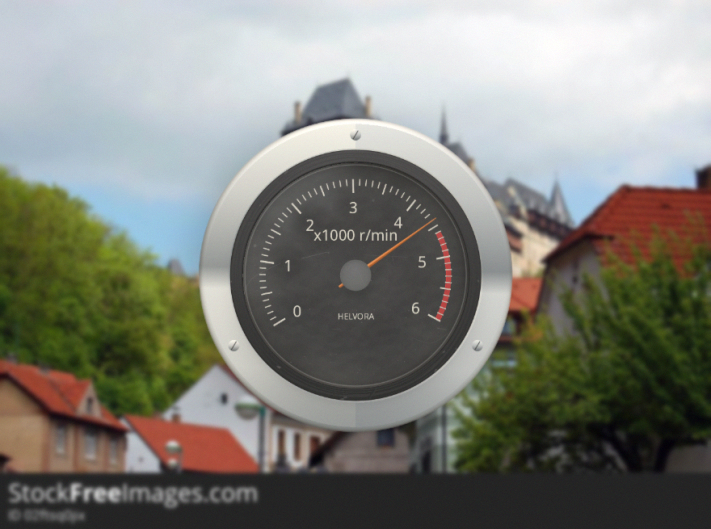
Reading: 4400,rpm
